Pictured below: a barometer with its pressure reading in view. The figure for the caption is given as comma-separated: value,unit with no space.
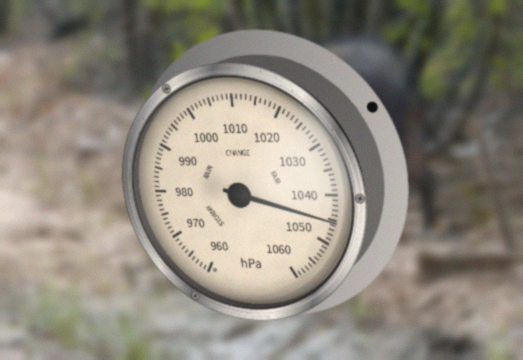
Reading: 1045,hPa
